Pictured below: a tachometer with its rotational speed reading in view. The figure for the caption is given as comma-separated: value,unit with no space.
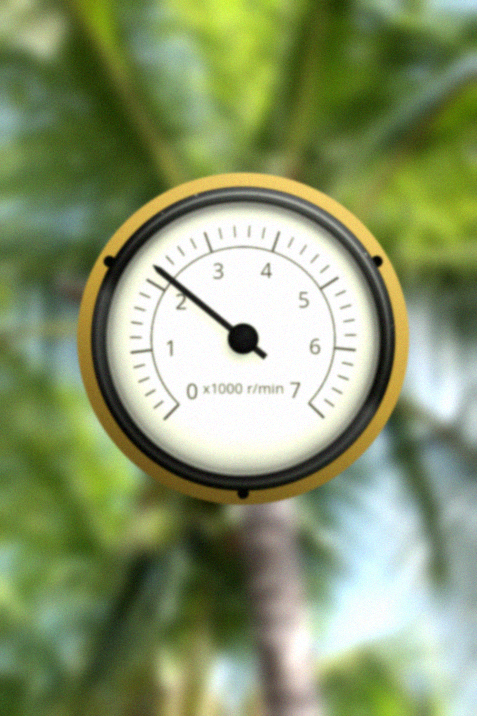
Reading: 2200,rpm
